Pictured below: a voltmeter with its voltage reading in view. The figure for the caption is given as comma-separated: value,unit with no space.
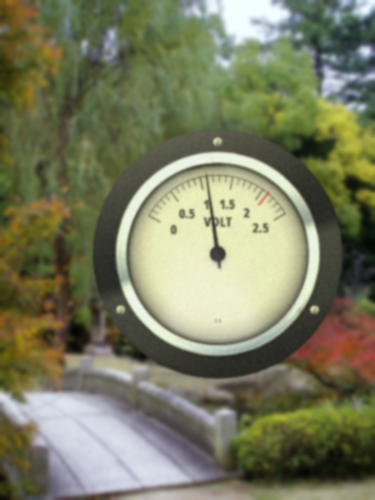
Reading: 1.1,V
